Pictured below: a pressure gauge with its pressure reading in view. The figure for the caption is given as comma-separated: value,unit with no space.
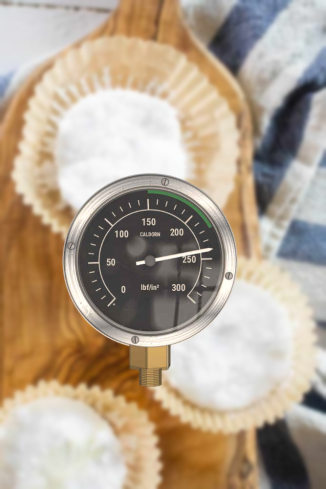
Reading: 240,psi
